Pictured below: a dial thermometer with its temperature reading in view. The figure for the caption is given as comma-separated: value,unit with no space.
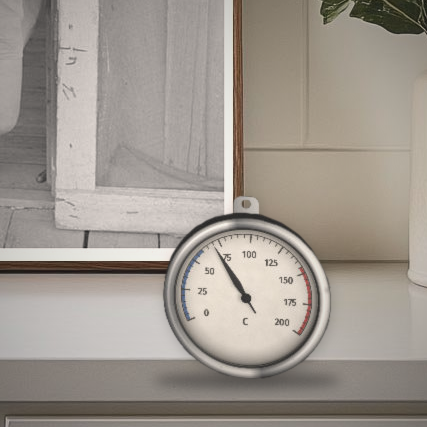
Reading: 70,°C
